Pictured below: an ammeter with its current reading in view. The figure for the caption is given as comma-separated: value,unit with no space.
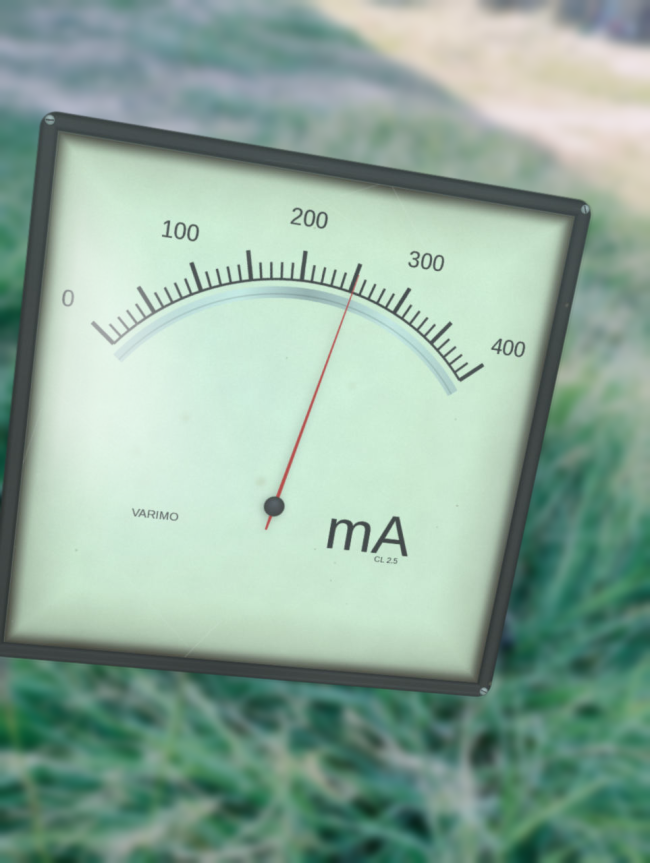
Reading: 250,mA
